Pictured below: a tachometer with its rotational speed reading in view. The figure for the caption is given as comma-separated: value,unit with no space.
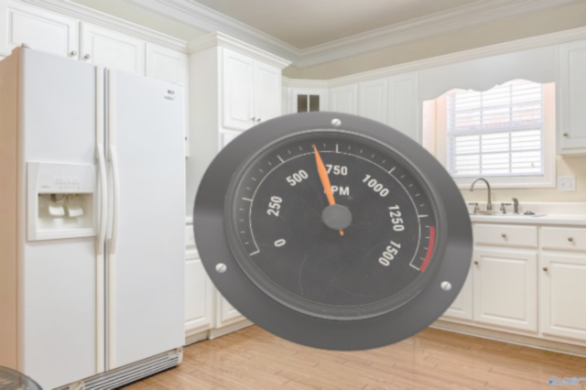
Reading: 650,rpm
